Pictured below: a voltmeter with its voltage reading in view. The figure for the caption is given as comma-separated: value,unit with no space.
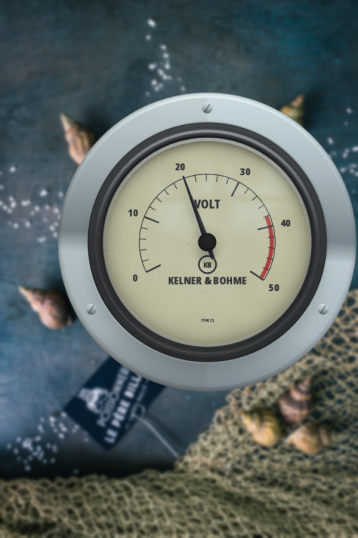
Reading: 20,V
